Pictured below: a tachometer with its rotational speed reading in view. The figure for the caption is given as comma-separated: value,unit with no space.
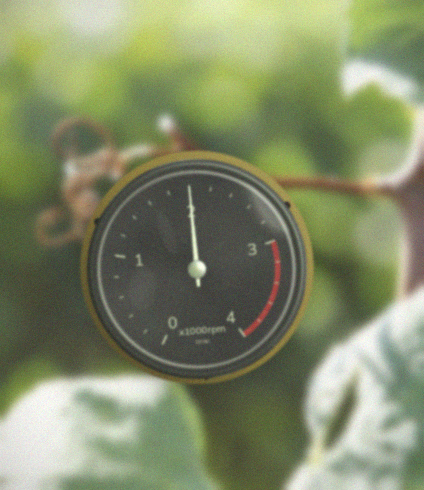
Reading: 2000,rpm
